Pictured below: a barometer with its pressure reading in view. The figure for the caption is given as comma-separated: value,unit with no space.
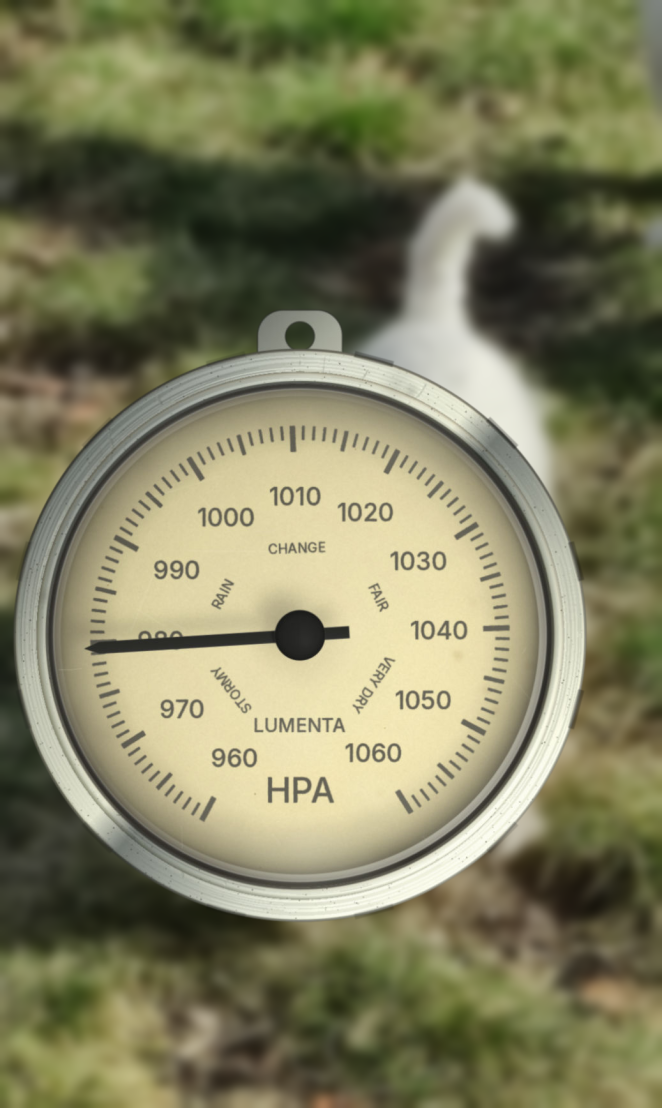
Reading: 979.5,hPa
